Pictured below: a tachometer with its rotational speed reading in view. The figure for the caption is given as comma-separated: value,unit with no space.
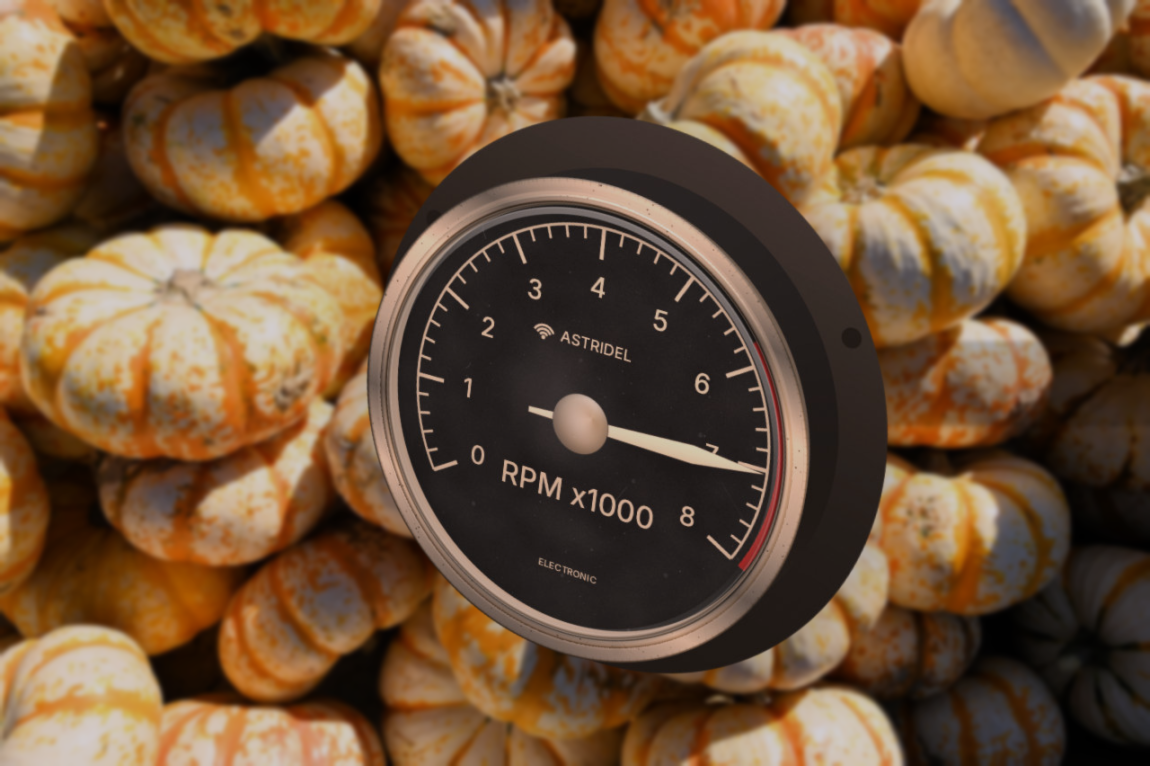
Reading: 7000,rpm
